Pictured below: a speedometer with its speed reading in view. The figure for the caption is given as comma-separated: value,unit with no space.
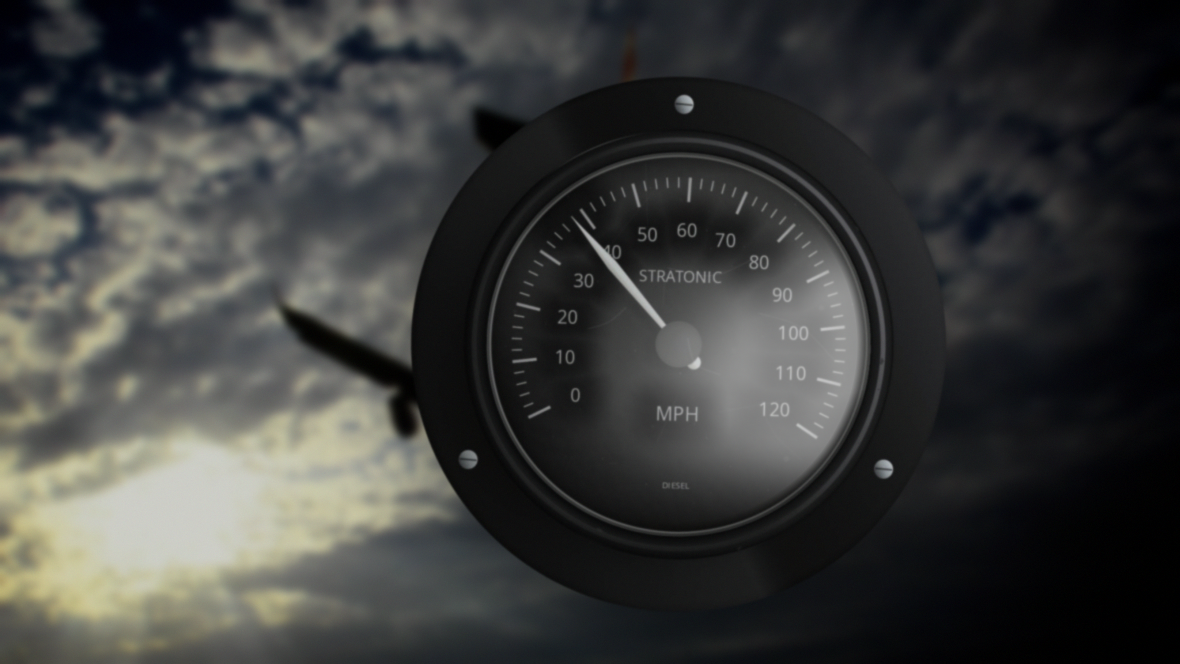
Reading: 38,mph
